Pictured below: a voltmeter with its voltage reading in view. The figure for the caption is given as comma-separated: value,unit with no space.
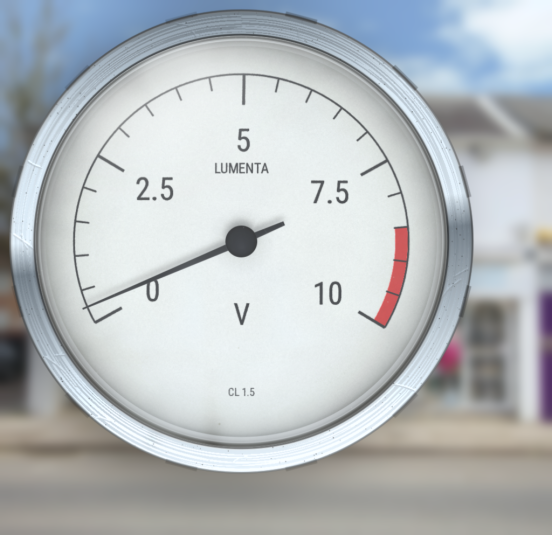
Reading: 0.25,V
